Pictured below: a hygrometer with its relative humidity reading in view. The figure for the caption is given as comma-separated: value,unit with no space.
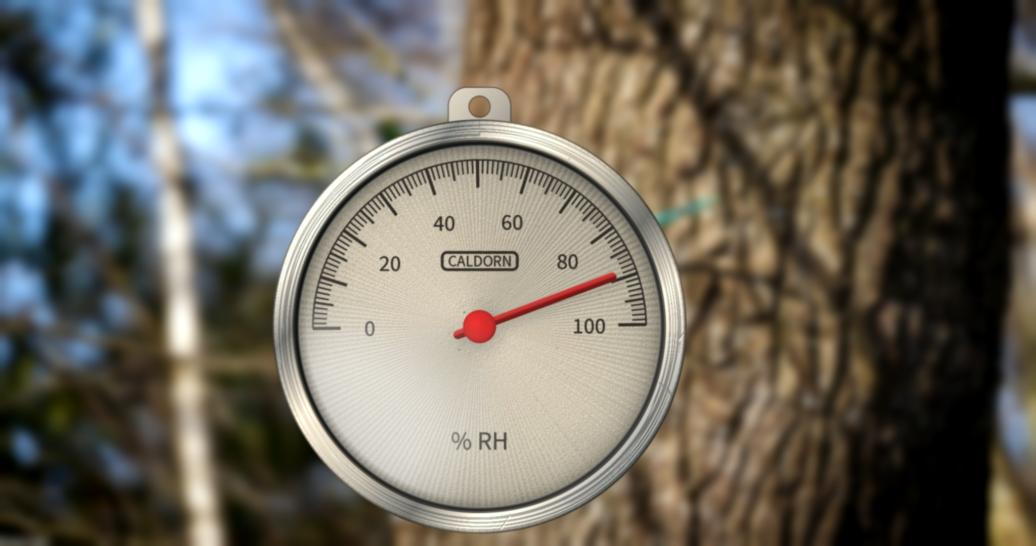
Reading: 89,%
